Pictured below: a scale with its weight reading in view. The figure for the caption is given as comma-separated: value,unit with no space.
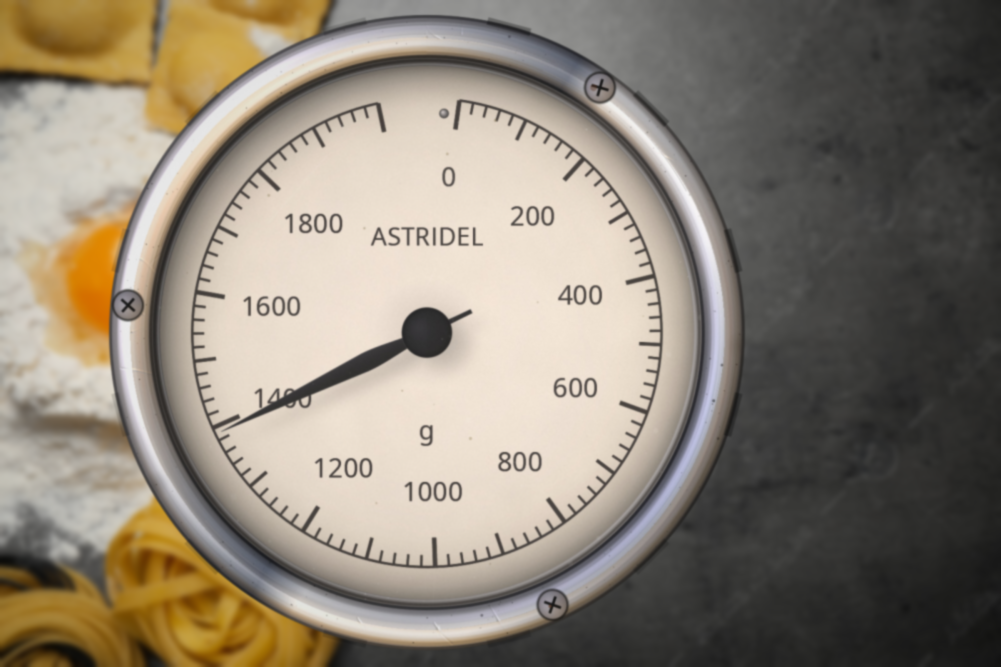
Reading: 1390,g
